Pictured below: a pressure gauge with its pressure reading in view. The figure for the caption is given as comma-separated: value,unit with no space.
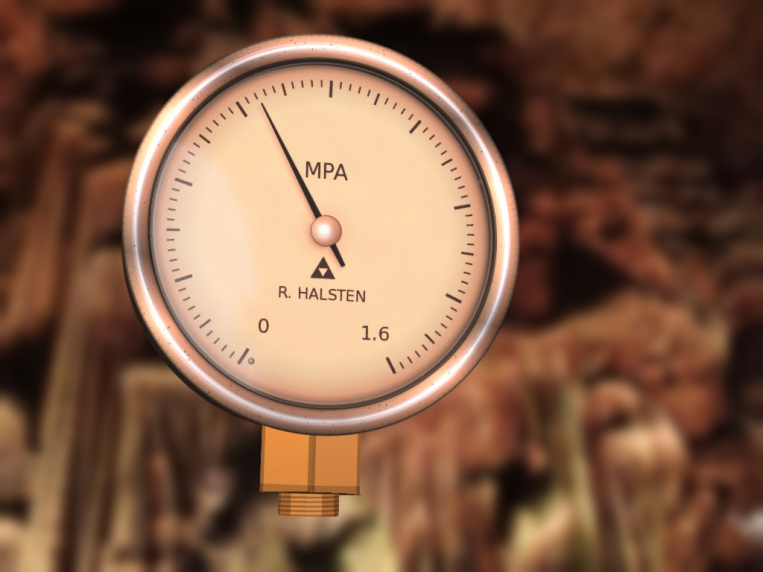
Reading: 0.64,MPa
